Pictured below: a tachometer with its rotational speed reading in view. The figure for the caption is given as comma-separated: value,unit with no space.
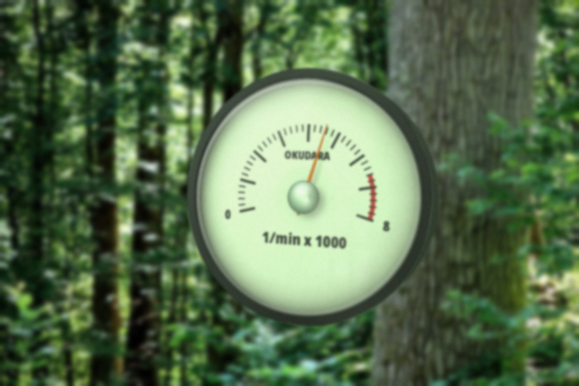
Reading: 4600,rpm
